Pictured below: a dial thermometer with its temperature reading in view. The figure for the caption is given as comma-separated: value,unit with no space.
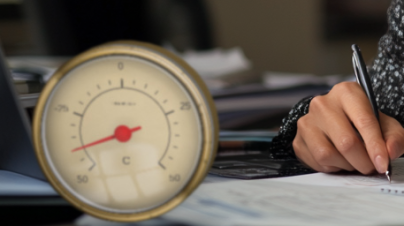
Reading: -40,°C
